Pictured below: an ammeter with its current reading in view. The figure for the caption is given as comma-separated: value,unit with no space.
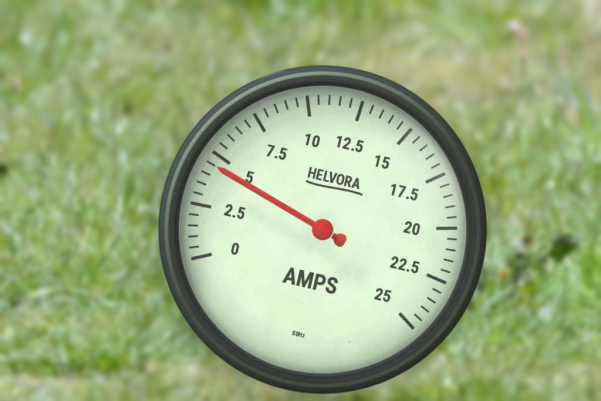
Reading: 4.5,A
